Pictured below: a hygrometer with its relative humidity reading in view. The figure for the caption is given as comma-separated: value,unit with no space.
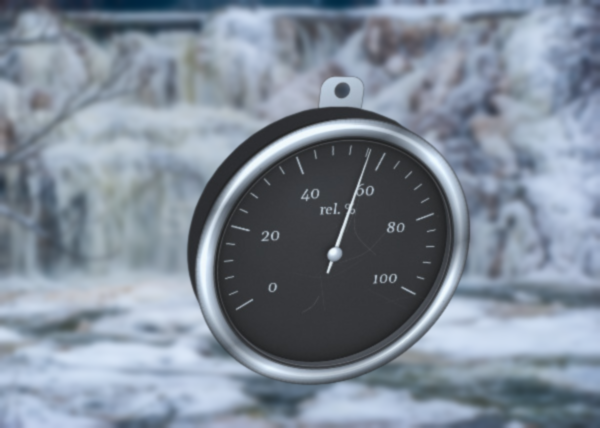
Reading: 56,%
